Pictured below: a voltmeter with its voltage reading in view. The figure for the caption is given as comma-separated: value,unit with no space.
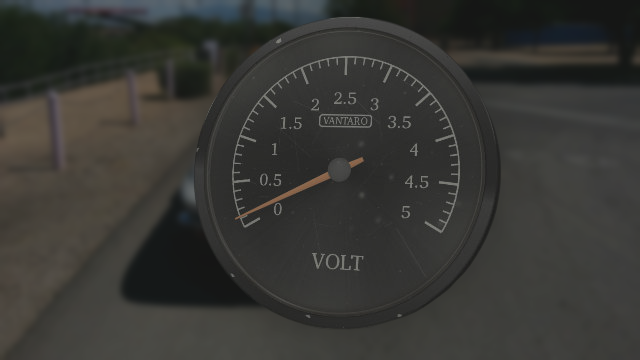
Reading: 0.1,V
